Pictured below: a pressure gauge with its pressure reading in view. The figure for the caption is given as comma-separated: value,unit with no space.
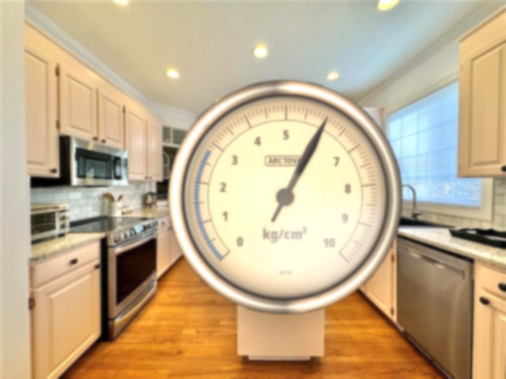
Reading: 6,kg/cm²
